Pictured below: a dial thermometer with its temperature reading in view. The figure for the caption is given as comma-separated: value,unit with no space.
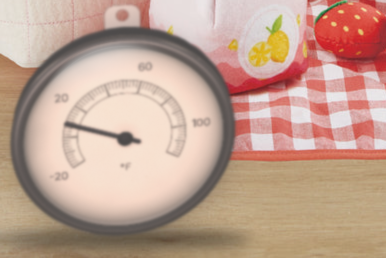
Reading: 10,°F
